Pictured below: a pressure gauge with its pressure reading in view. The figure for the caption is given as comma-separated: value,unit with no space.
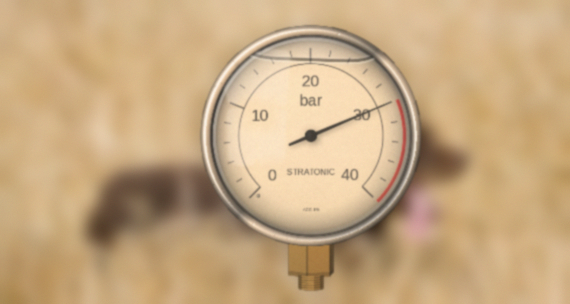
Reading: 30,bar
